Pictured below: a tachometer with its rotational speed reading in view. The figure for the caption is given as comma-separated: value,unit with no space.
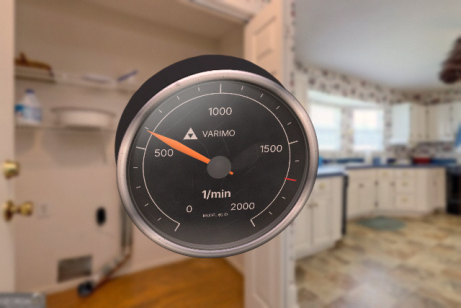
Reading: 600,rpm
